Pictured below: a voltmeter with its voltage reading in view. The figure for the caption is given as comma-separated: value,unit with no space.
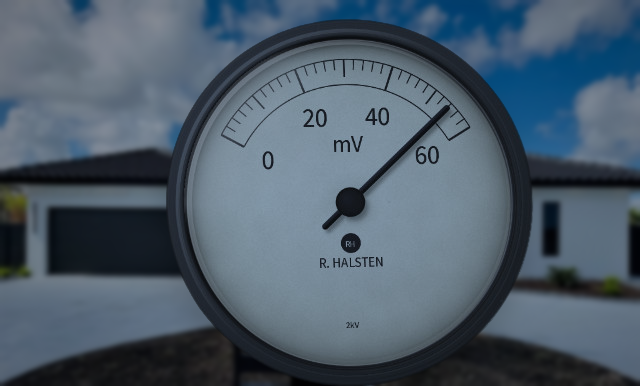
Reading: 54,mV
